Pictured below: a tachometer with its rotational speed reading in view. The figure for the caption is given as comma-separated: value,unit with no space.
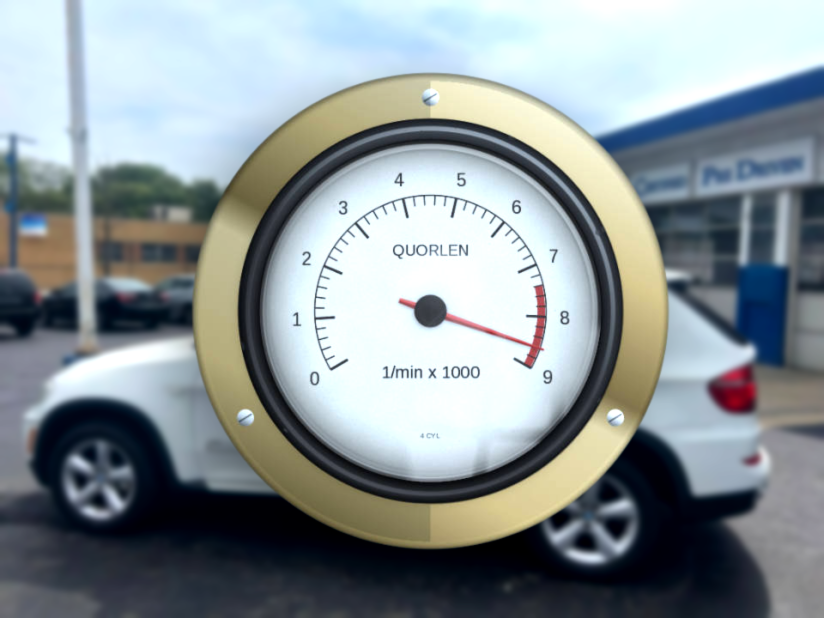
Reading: 8600,rpm
